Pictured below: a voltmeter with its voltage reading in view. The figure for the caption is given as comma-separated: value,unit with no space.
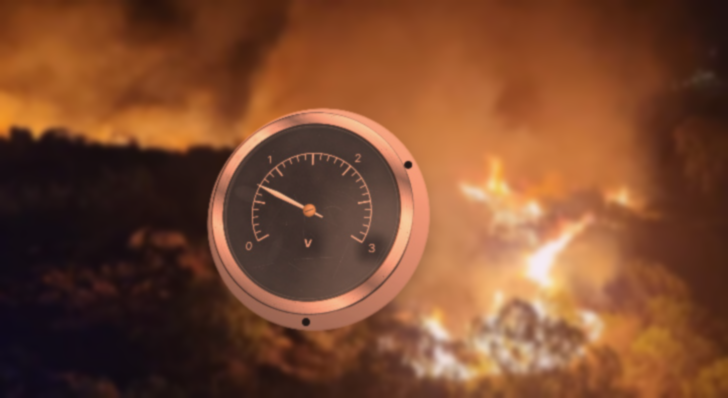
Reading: 0.7,V
